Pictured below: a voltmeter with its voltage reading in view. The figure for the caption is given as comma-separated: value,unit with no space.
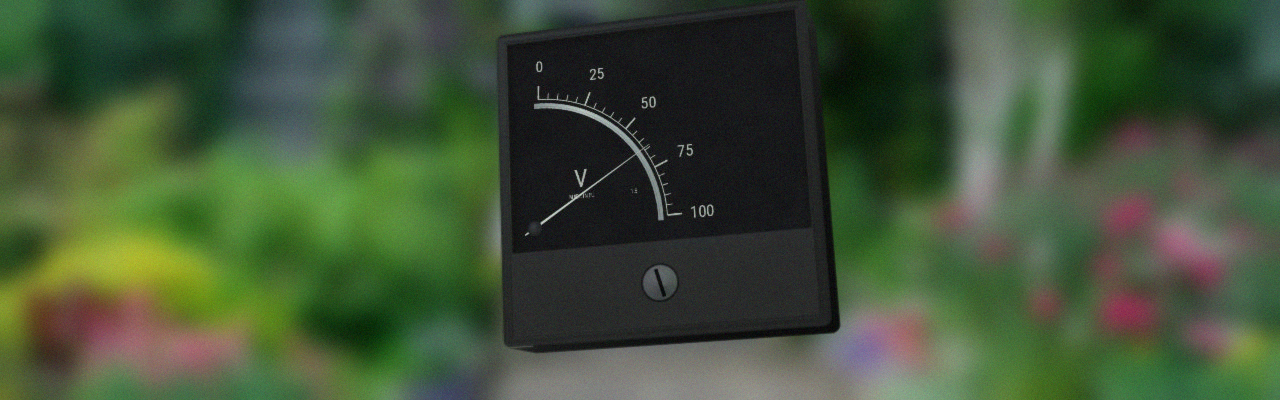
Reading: 65,V
